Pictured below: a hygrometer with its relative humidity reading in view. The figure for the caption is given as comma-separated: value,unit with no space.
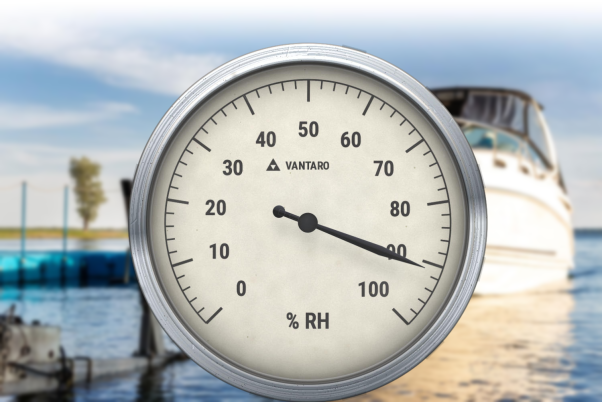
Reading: 91,%
